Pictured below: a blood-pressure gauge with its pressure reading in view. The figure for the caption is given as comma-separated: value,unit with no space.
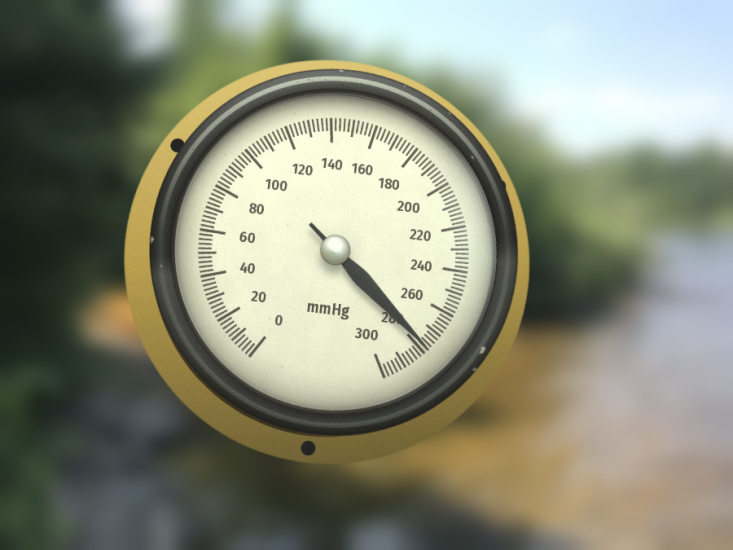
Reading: 278,mmHg
